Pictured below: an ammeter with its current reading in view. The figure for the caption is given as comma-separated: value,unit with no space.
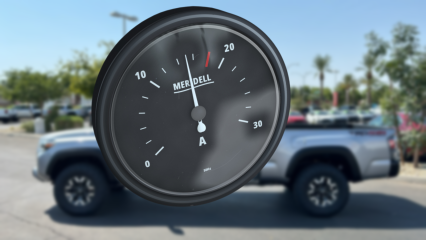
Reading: 15,A
